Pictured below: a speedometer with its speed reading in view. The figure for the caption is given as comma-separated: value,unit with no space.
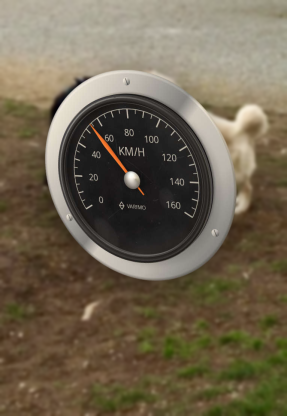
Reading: 55,km/h
